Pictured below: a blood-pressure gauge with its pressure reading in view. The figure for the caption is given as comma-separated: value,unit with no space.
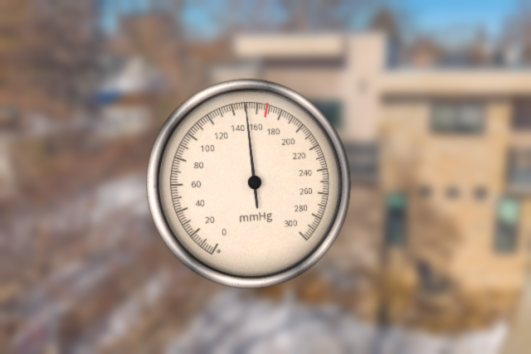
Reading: 150,mmHg
